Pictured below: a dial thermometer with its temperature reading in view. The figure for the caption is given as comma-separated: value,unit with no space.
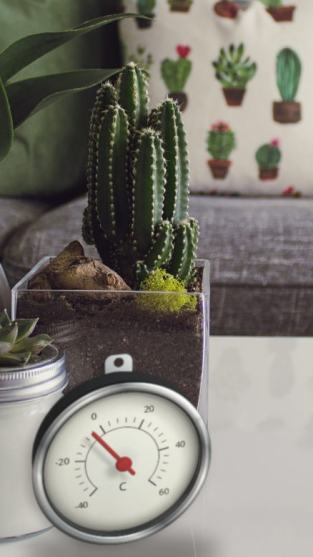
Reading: -4,°C
